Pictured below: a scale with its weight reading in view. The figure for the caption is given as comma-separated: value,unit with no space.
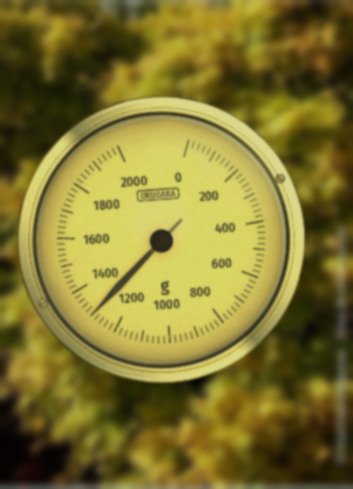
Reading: 1300,g
